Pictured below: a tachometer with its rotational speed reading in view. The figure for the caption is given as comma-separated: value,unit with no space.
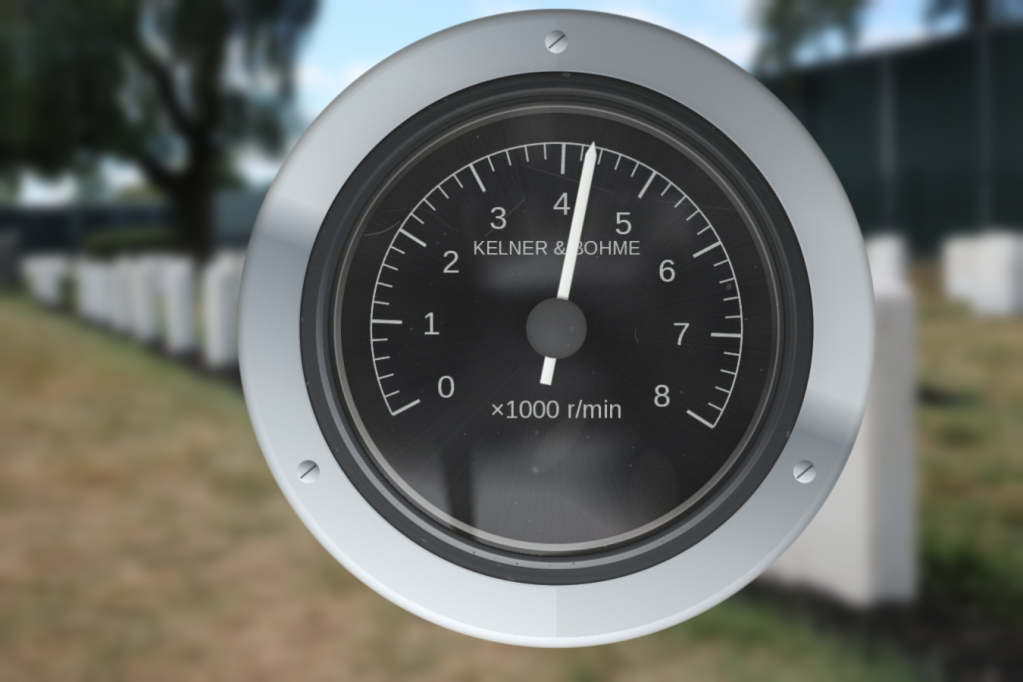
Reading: 4300,rpm
